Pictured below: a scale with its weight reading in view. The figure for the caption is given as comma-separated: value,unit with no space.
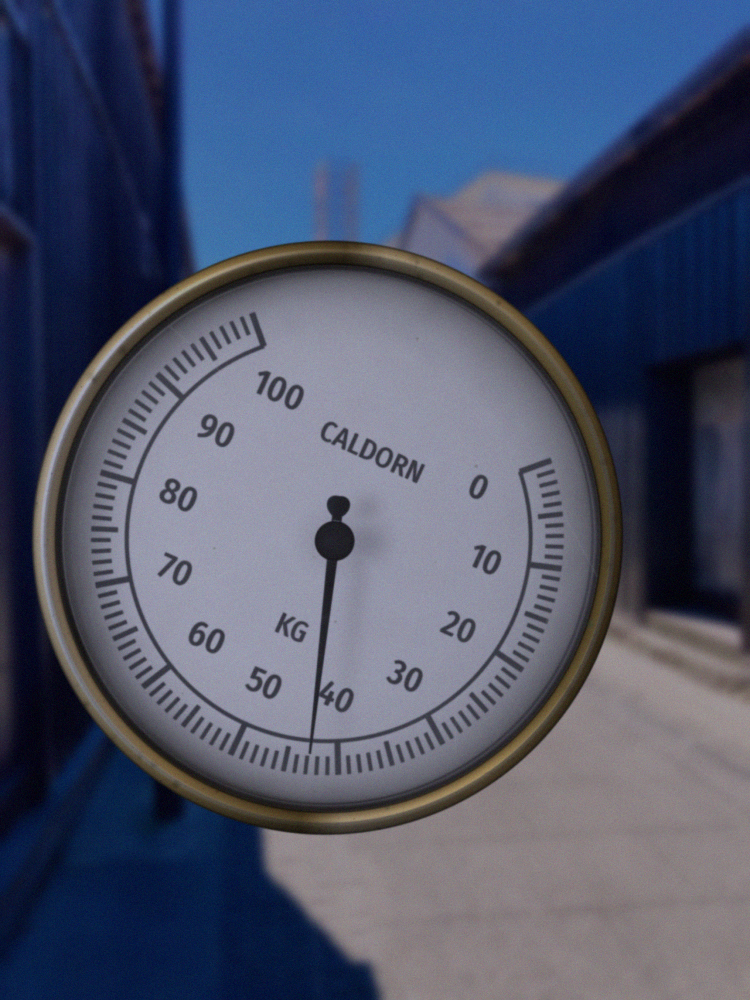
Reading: 43,kg
